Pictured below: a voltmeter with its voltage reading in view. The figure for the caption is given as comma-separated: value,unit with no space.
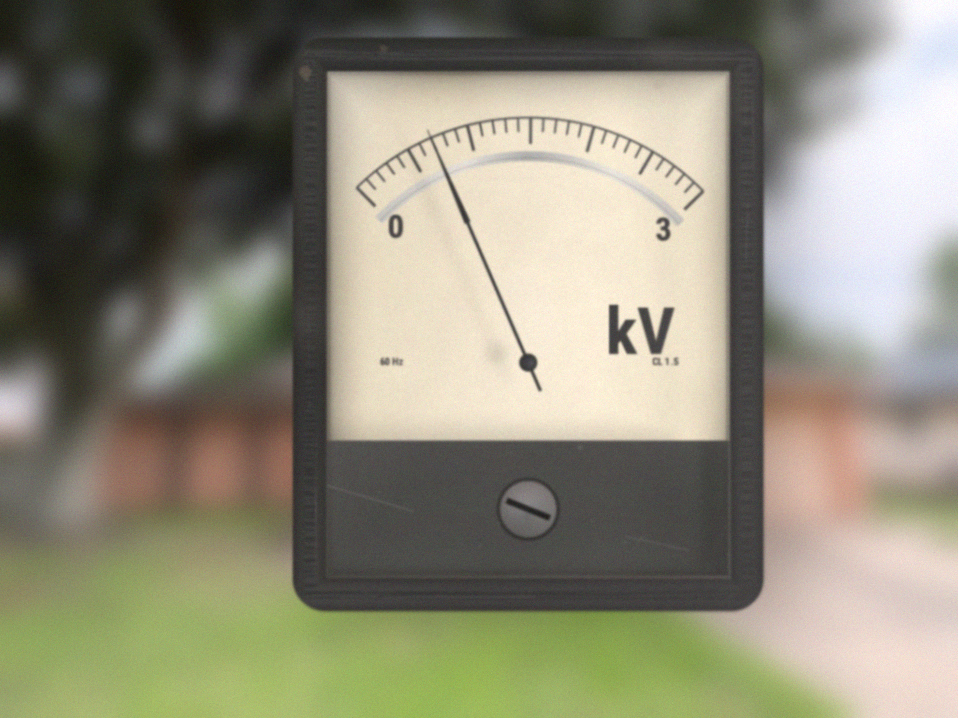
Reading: 0.7,kV
